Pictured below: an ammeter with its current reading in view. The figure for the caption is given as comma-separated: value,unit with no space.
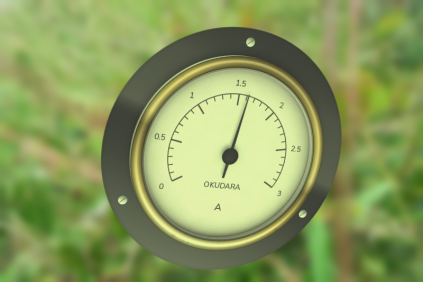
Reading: 1.6,A
